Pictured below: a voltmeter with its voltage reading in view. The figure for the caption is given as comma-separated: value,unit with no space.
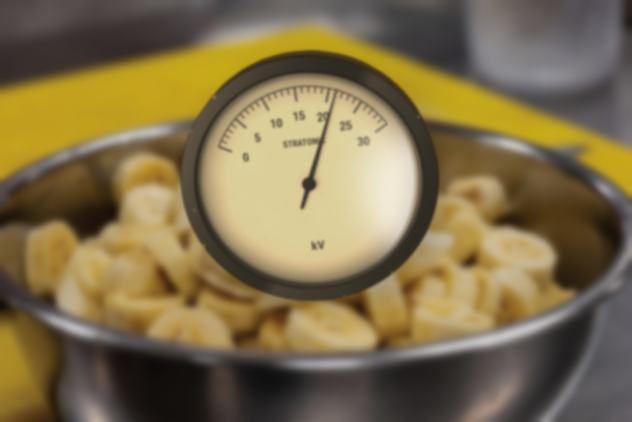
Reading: 21,kV
